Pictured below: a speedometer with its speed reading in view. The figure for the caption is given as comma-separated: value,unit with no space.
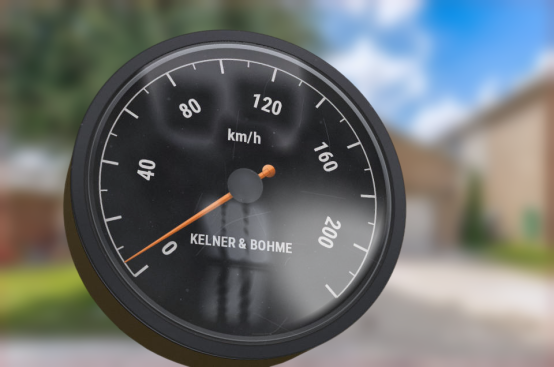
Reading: 5,km/h
